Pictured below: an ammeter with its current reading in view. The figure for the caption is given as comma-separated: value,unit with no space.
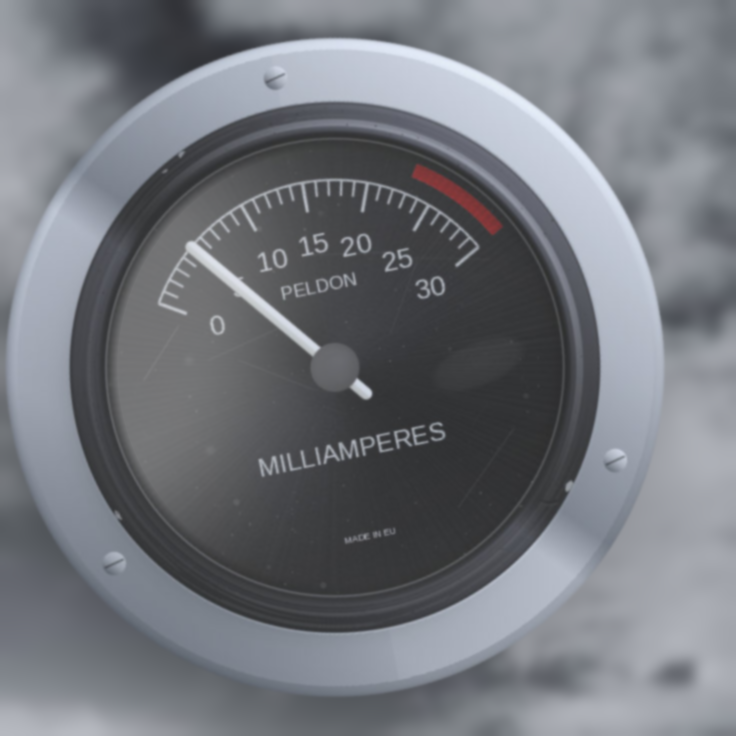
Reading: 5,mA
